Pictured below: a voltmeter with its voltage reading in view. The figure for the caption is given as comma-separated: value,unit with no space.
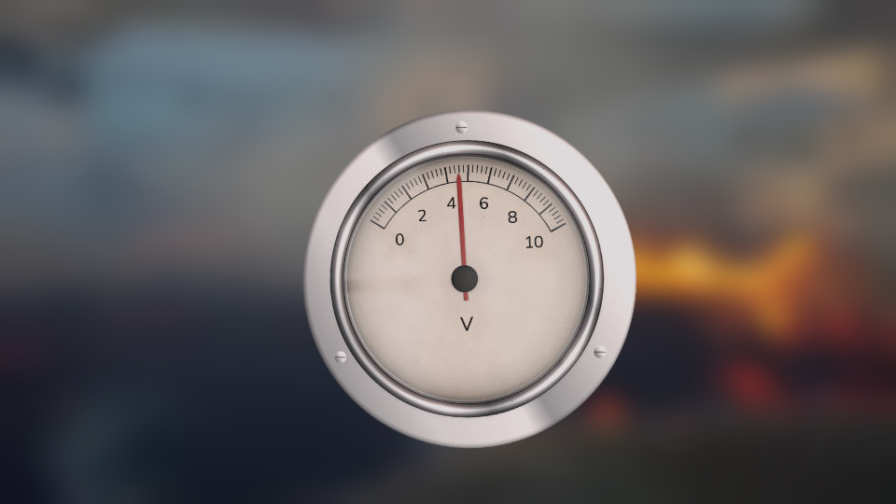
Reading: 4.6,V
